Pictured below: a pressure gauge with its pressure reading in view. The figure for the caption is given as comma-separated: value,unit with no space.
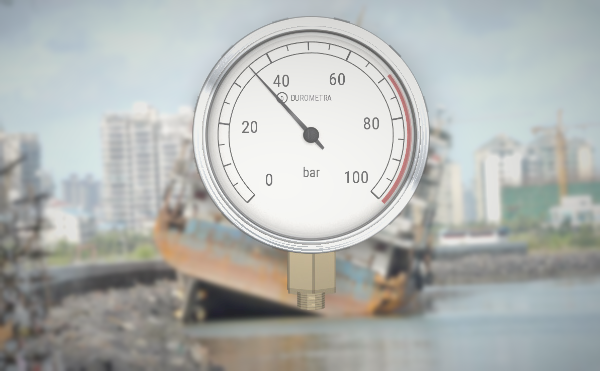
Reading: 35,bar
